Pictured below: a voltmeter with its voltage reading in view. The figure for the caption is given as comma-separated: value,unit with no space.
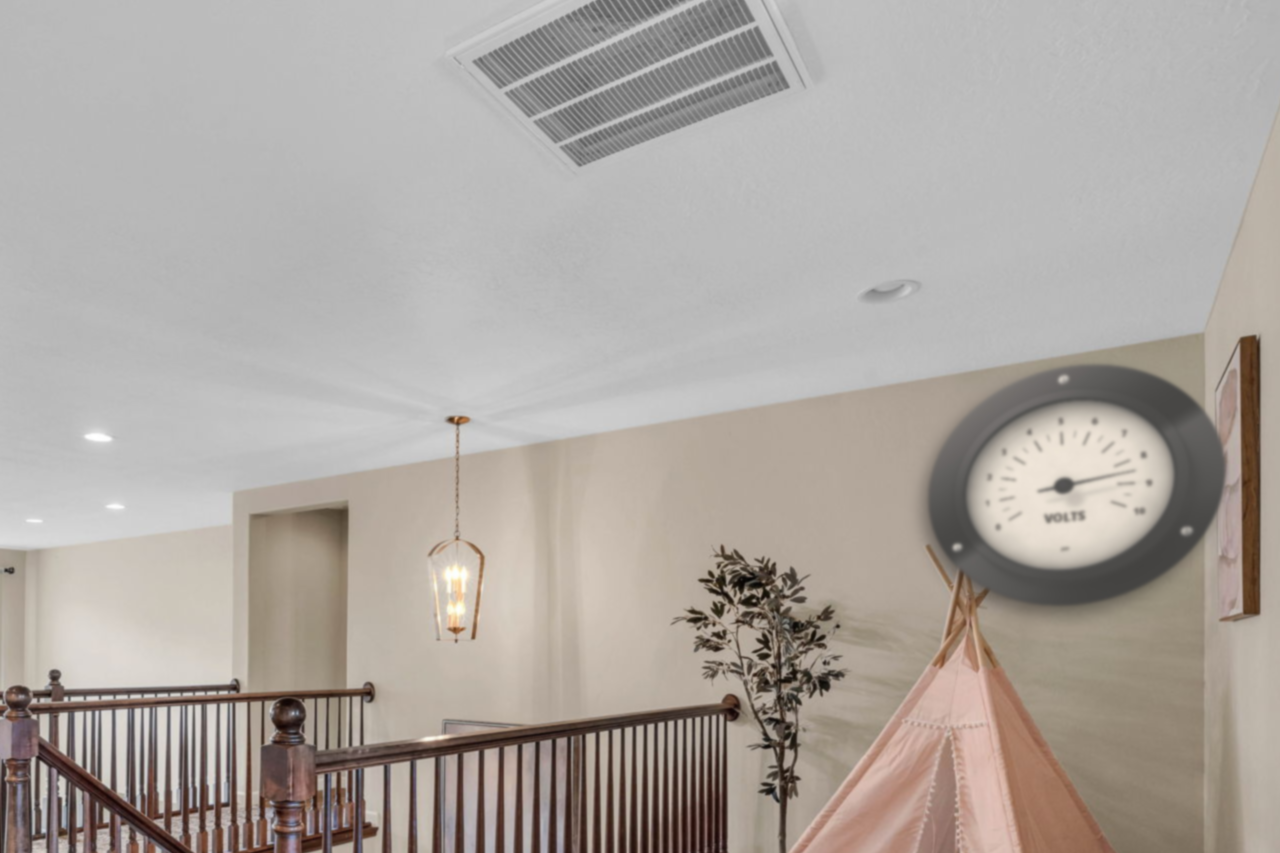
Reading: 8.5,V
